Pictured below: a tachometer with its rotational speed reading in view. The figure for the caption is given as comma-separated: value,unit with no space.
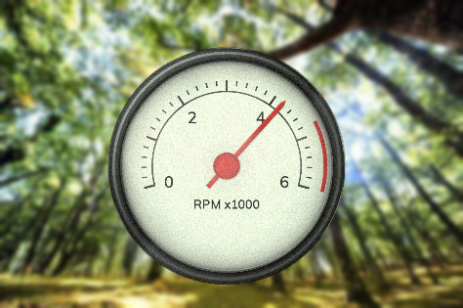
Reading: 4200,rpm
